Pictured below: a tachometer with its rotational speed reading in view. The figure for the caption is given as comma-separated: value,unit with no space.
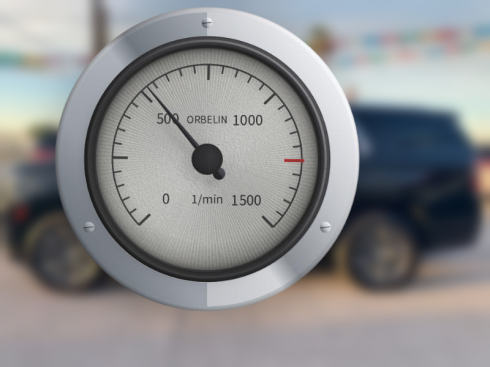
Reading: 525,rpm
